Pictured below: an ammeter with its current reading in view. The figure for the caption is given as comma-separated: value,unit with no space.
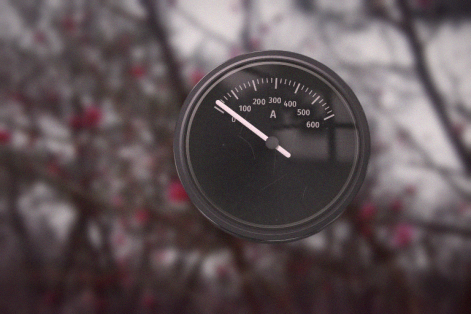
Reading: 20,A
